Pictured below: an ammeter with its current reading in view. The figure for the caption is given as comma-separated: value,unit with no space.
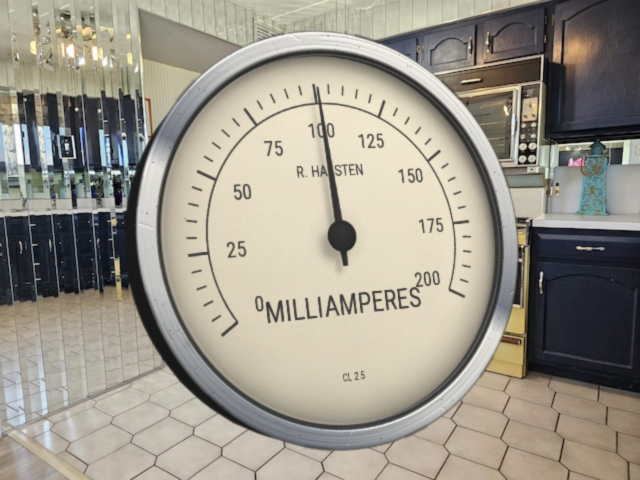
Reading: 100,mA
